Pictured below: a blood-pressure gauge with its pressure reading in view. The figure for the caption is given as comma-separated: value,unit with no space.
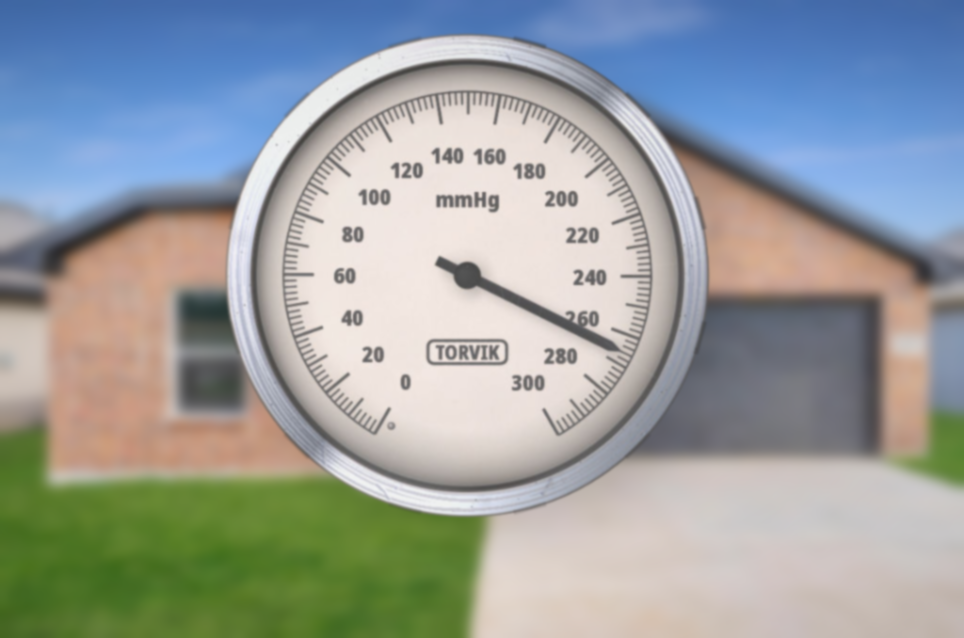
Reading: 266,mmHg
